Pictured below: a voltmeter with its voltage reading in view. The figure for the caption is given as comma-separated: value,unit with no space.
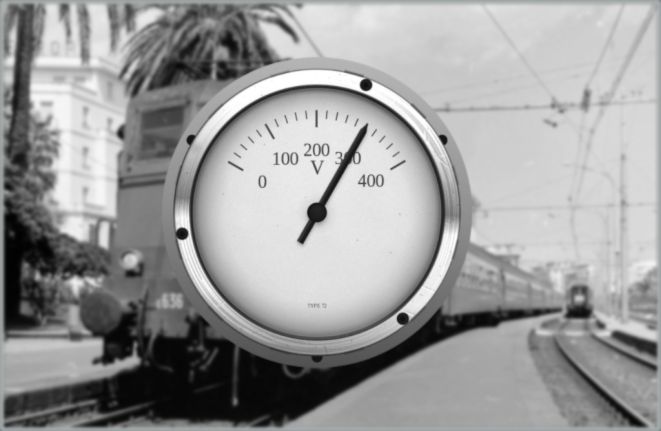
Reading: 300,V
